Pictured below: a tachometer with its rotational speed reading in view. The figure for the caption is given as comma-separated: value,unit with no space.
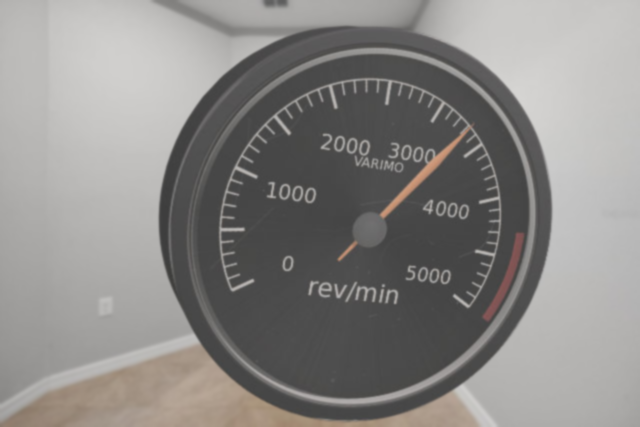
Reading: 3300,rpm
